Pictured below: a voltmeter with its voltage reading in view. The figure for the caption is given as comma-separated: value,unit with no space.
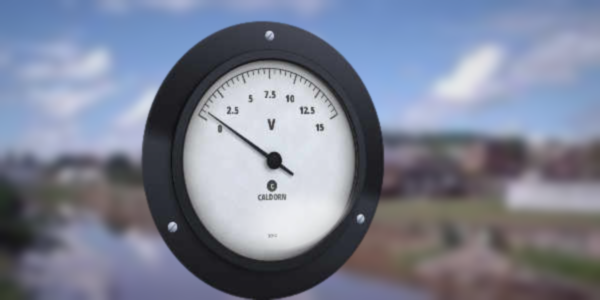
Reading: 0.5,V
